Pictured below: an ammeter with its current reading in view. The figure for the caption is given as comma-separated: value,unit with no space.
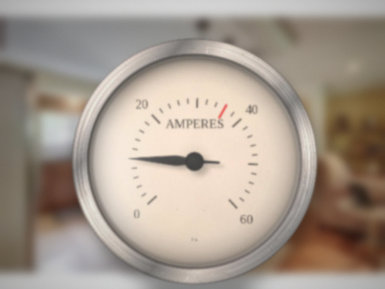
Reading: 10,A
